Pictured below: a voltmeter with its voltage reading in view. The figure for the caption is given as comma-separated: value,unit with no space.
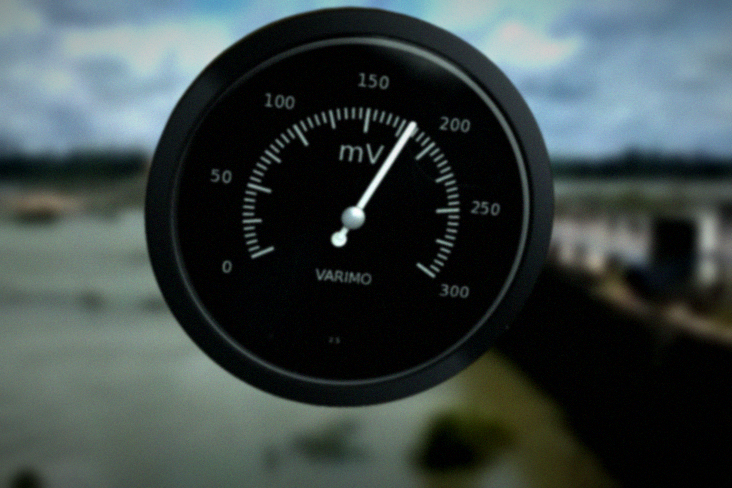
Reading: 180,mV
